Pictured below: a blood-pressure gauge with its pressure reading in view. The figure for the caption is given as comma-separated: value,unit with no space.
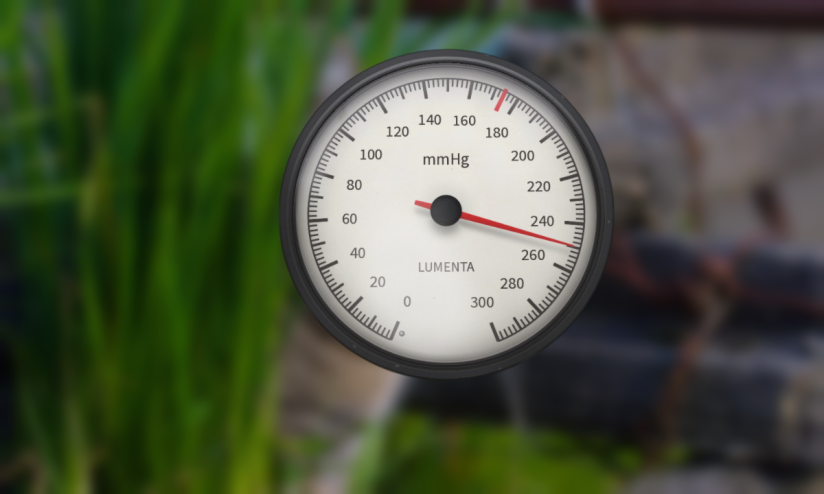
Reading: 250,mmHg
